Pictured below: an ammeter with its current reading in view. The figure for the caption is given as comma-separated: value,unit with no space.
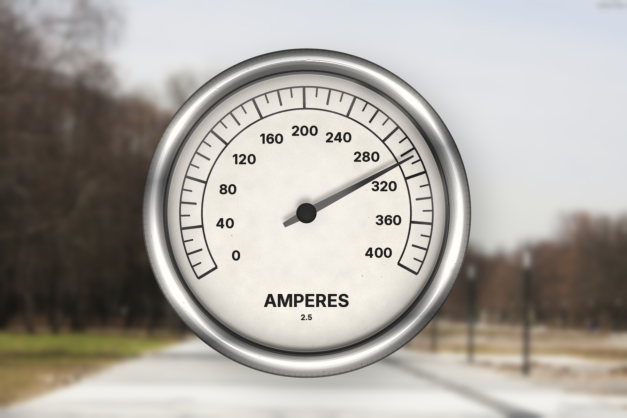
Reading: 305,A
